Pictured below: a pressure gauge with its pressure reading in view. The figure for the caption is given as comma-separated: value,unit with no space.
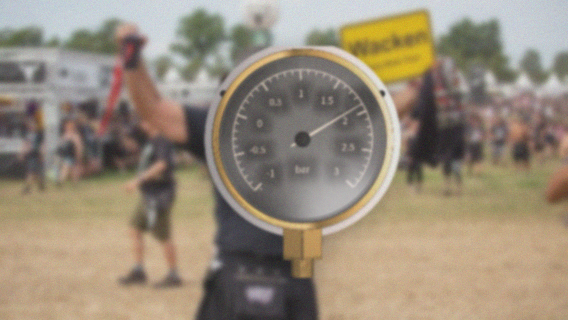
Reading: 1.9,bar
